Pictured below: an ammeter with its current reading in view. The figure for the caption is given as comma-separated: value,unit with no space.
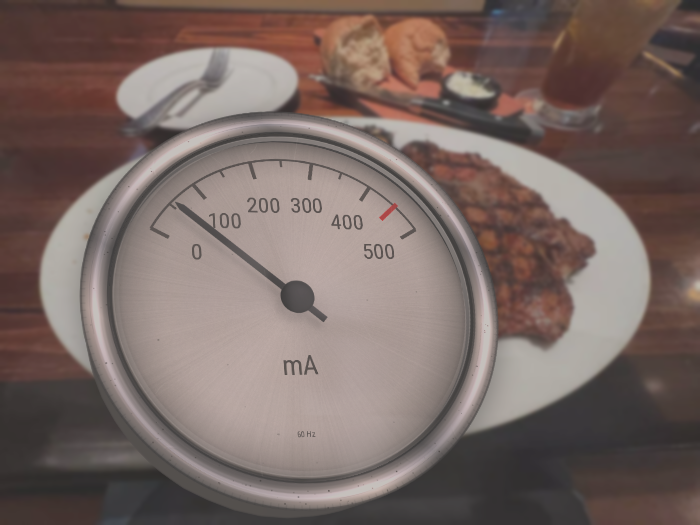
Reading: 50,mA
